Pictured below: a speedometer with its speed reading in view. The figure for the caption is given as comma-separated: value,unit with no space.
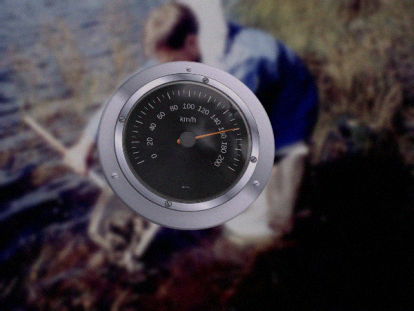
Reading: 160,km/h
